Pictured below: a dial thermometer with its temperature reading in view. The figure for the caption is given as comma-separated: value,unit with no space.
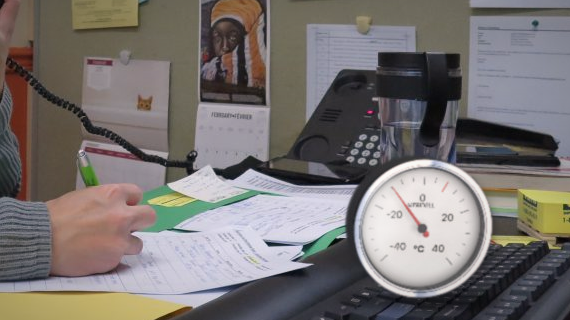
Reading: -12,°C
